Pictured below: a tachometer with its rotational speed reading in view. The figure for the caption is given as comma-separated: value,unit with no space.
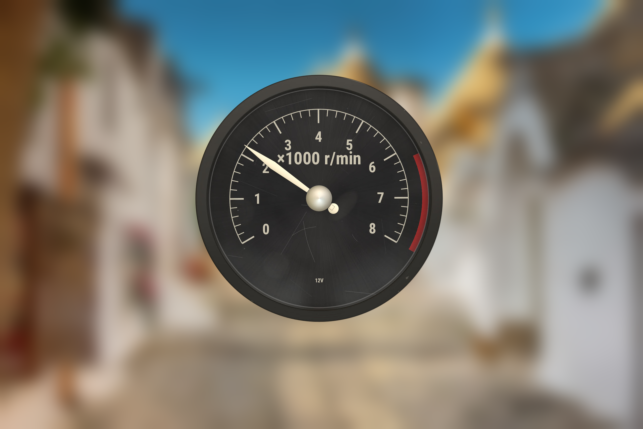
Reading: 2200,rpm
